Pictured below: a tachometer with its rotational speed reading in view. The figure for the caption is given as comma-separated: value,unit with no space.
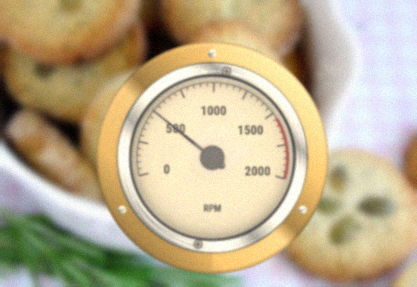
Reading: 500,rpm
